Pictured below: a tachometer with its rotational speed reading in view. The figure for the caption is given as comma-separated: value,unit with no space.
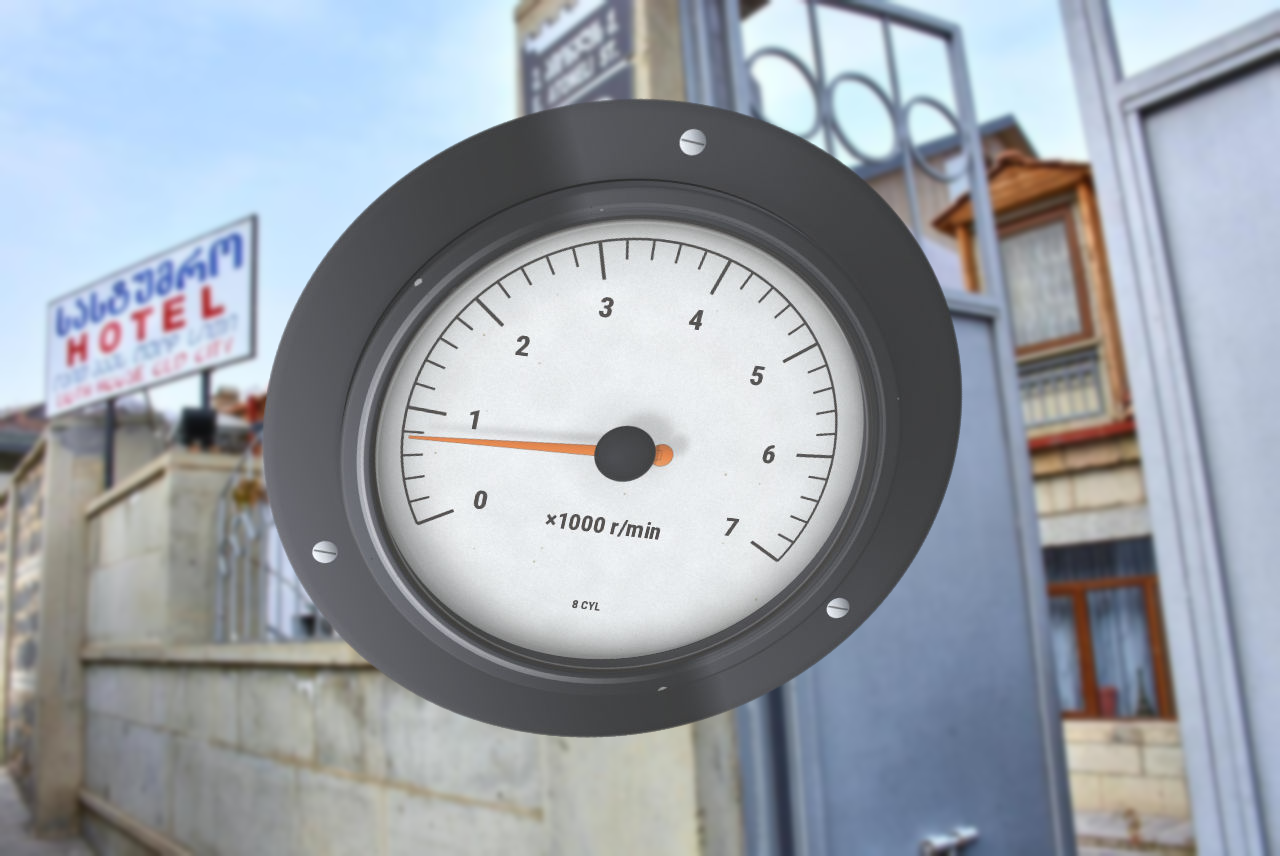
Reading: 800,rpm
